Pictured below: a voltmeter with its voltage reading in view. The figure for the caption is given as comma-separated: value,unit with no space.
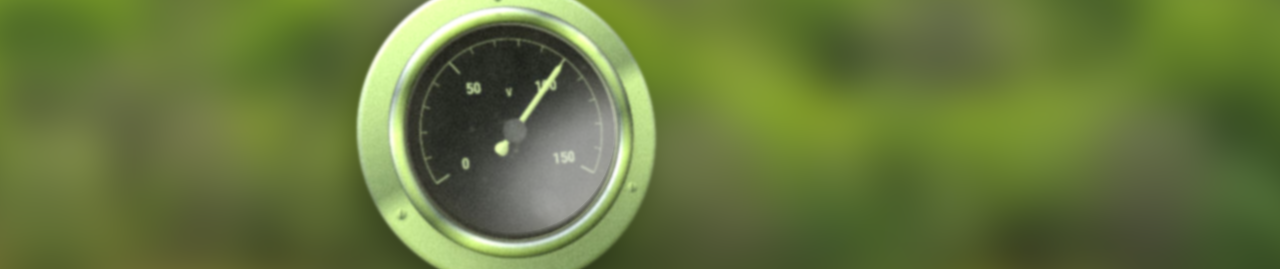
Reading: 100,V
